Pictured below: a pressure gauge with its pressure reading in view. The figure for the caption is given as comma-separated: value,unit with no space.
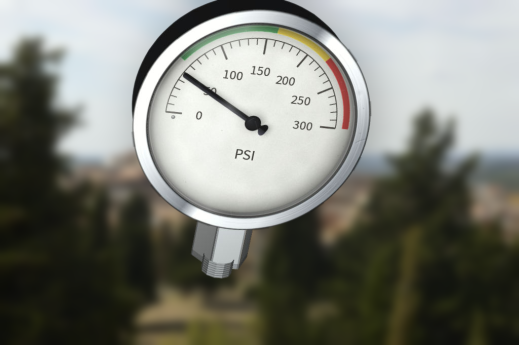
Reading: 50,psi
